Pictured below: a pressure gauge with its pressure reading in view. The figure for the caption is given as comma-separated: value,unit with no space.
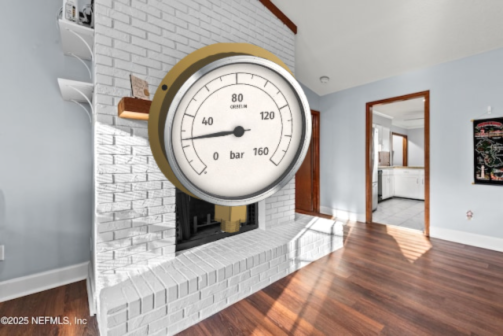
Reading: 25,bar
